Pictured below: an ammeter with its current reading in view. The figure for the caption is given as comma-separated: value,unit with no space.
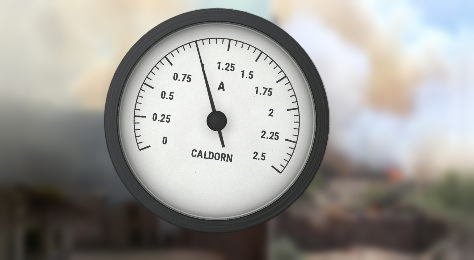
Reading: 1,A
